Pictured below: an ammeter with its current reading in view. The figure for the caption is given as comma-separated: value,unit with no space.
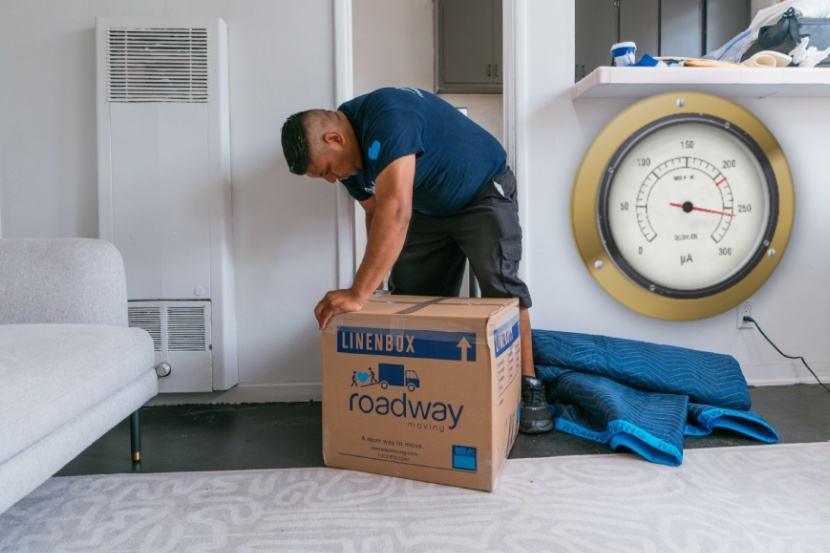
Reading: 260,µA
